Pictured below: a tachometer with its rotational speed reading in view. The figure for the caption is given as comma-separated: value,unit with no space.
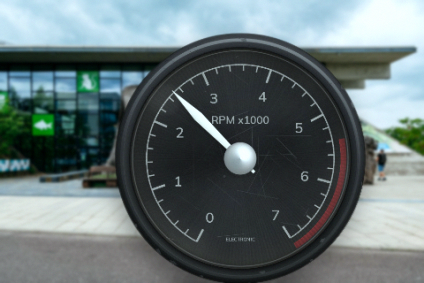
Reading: 2500,rpm
